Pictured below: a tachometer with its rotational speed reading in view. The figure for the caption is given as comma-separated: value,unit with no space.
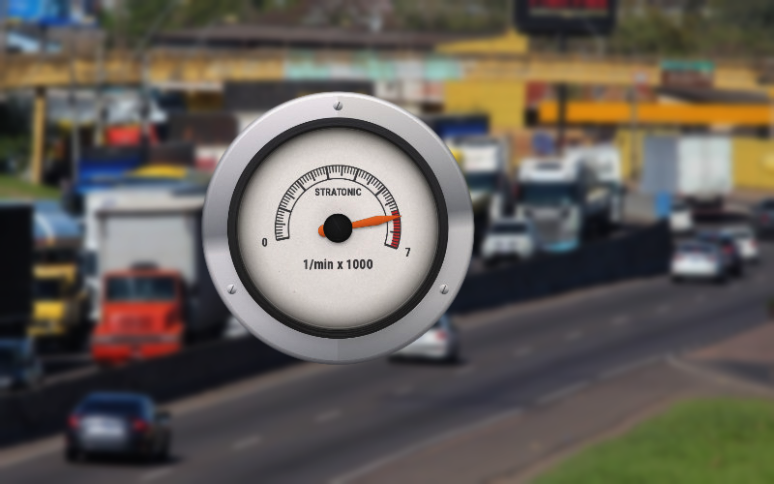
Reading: 6000,rpm
